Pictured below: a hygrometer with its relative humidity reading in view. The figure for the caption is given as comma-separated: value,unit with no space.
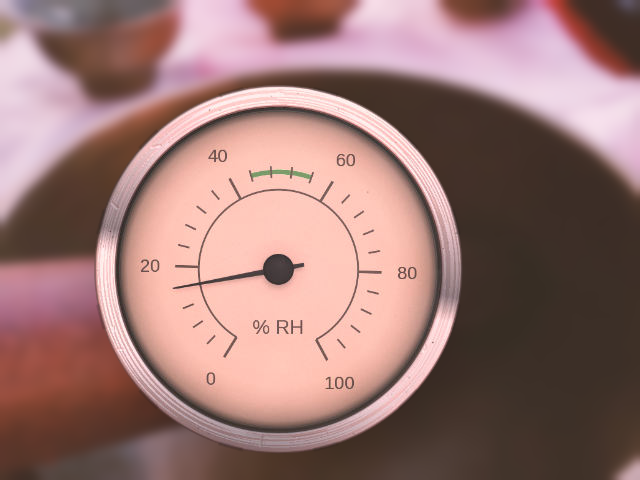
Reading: 16,%
